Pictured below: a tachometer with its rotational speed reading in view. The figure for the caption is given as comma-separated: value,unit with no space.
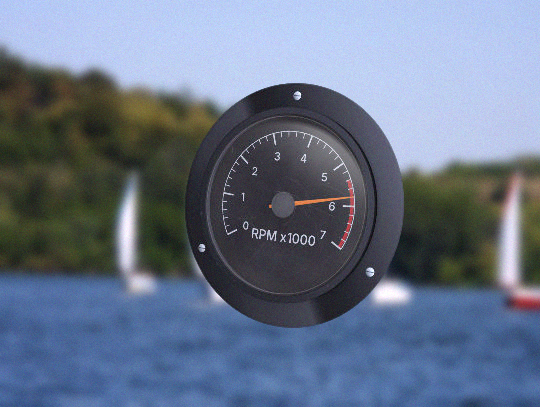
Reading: 5800,rpm
